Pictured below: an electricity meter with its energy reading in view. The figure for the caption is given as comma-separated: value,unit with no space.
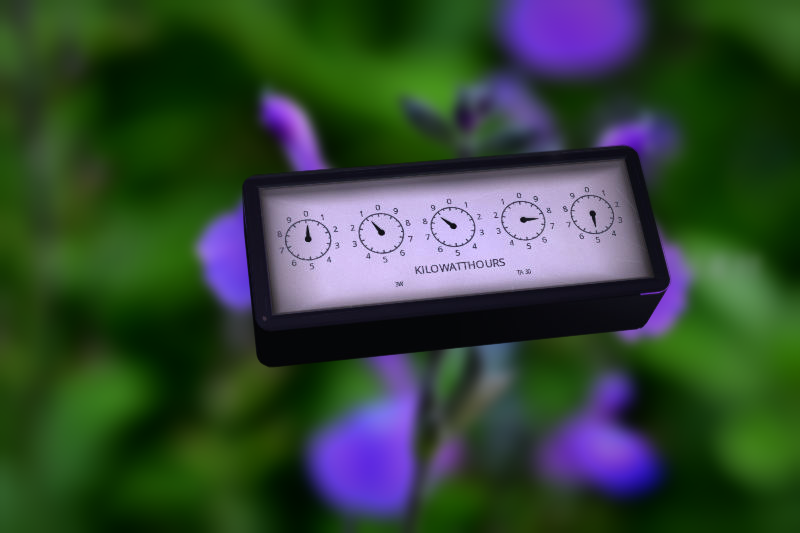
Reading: 875,kWh
